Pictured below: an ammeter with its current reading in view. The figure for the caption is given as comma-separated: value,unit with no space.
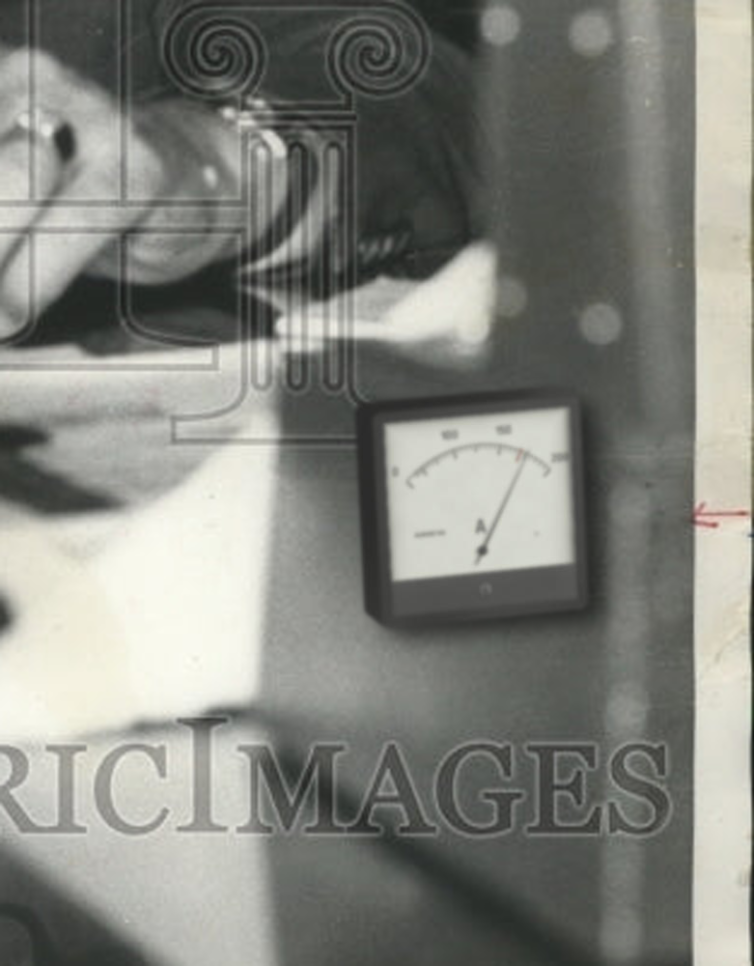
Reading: 175,A
